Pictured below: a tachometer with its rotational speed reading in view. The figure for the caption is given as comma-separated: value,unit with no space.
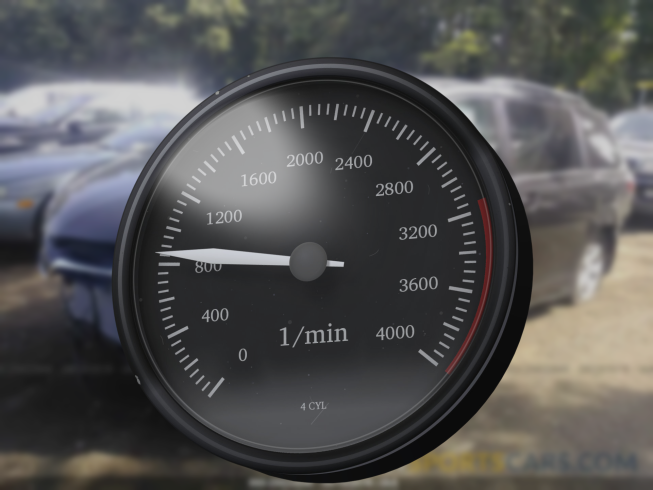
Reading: 850,rpm
